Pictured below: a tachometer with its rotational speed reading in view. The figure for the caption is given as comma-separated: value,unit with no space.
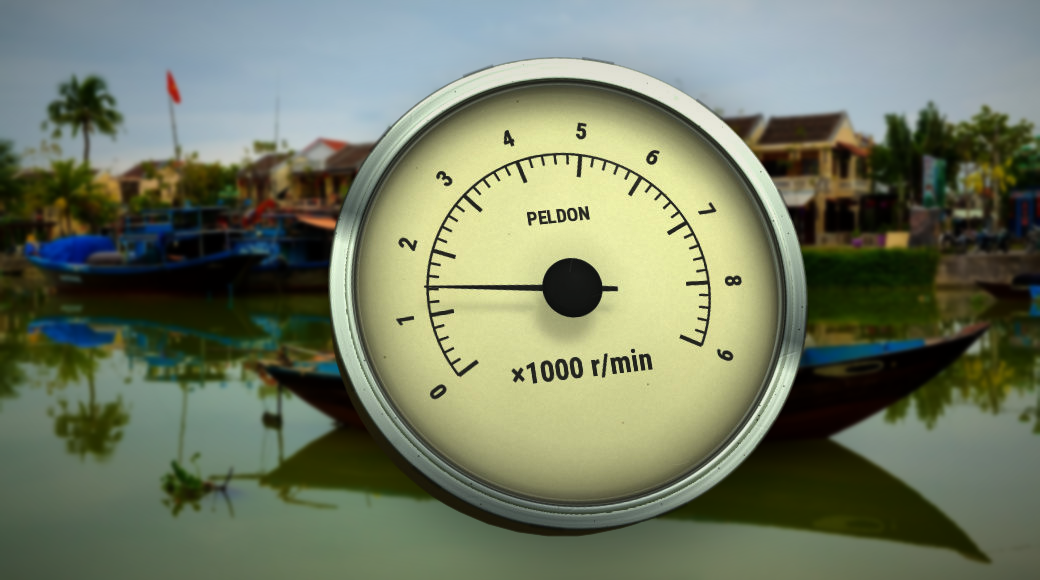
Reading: 1400,rpm
